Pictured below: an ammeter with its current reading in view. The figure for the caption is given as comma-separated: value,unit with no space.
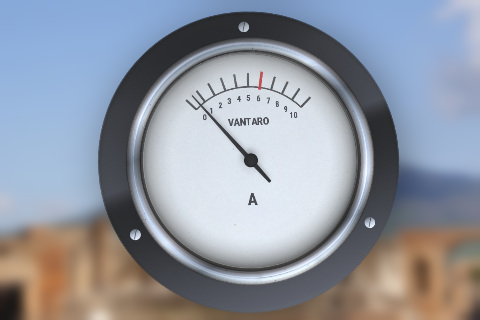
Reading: 0.5,A
